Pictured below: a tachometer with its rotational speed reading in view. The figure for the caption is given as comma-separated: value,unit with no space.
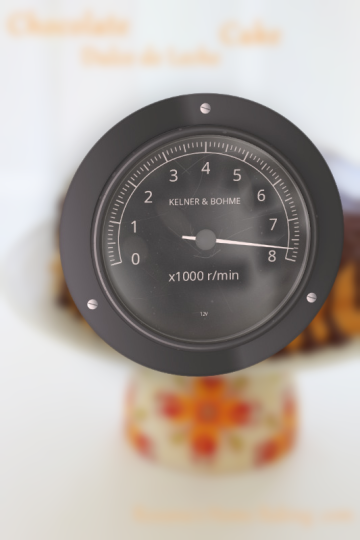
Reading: 7700,rpm
